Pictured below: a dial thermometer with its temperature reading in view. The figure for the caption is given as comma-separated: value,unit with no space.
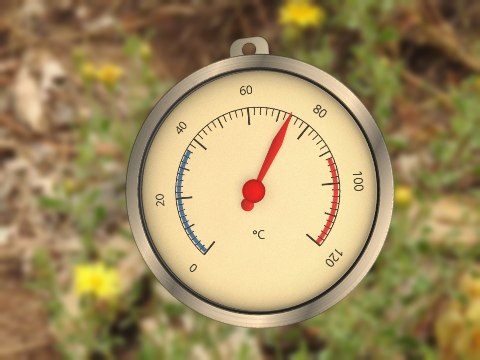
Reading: 74,°C
